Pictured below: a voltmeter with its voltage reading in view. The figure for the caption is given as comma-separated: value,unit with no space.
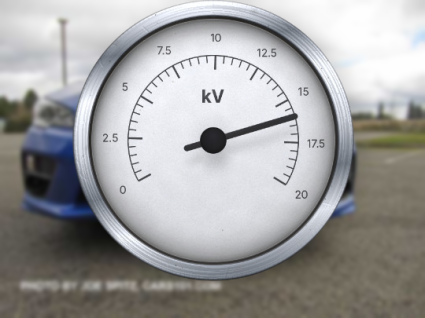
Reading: 16,kV
